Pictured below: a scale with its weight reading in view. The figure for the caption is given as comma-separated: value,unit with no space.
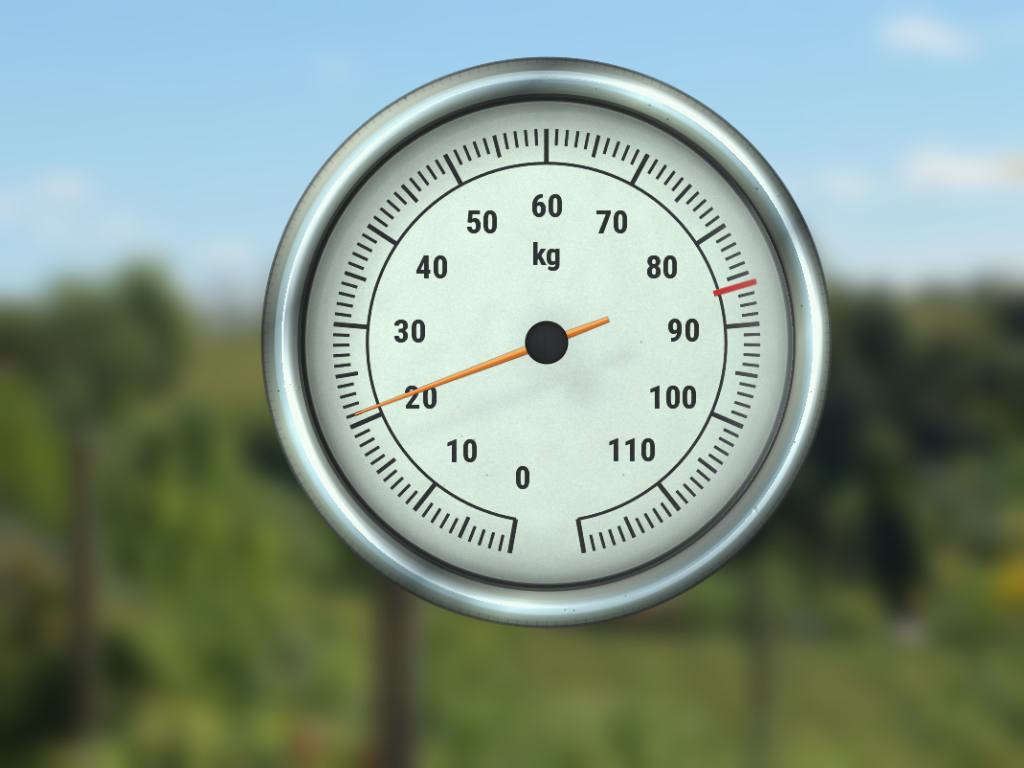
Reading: 21,kg
